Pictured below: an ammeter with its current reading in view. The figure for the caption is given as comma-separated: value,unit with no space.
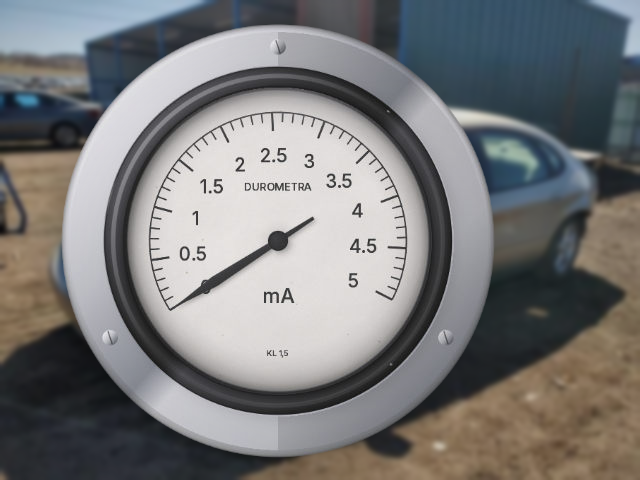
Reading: 0,mA
